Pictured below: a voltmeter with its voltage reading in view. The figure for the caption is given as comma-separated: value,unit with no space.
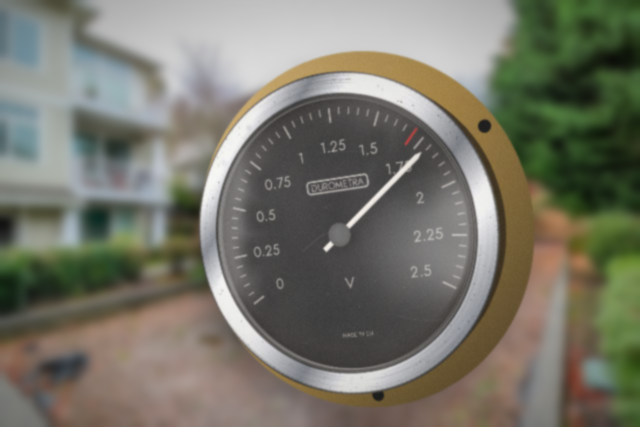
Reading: 1.8,V
